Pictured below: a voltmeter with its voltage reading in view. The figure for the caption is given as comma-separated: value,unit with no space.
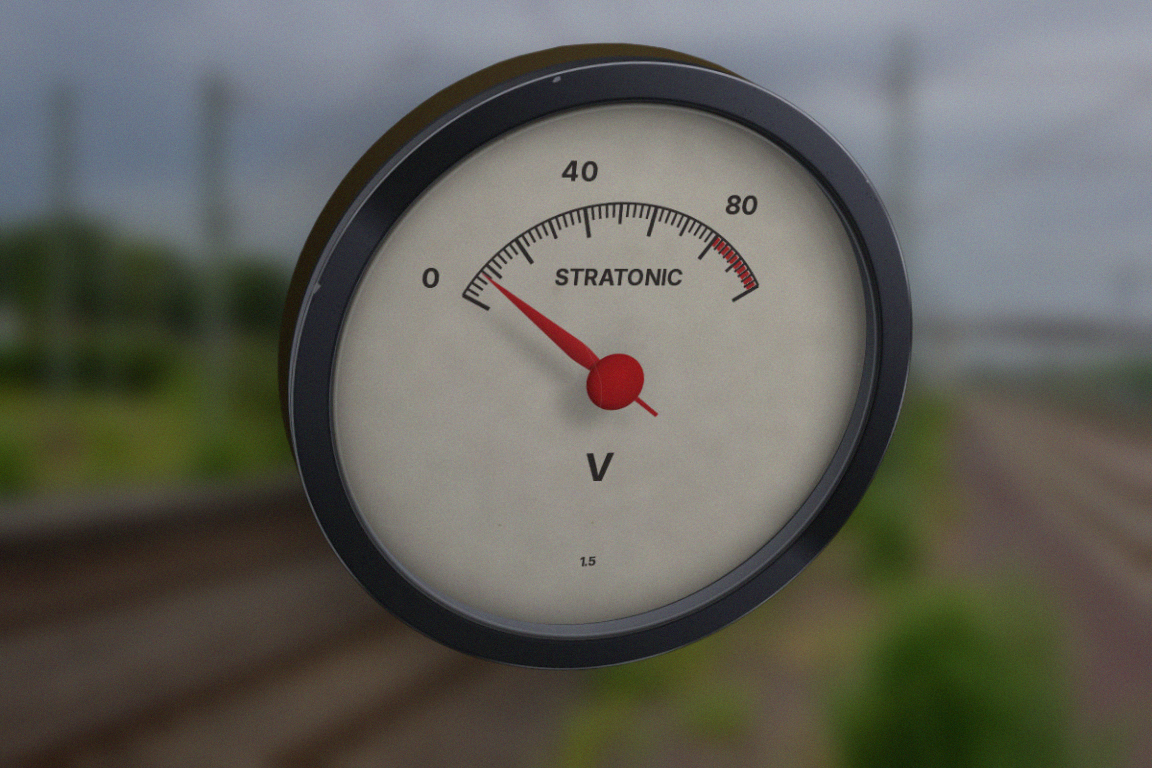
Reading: 8,V
